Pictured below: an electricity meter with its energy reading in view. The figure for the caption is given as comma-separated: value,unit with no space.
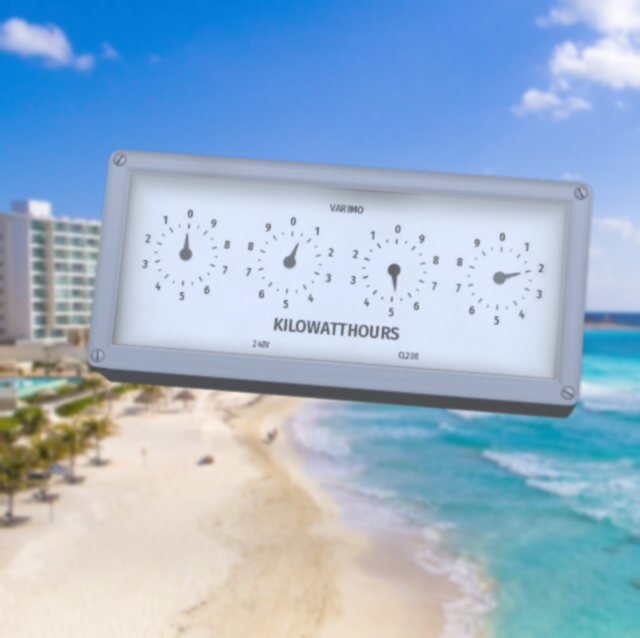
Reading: 52,kWh
